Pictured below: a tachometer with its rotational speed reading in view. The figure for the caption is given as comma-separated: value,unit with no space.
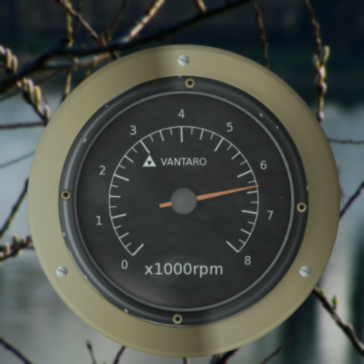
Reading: 6375,rpm
